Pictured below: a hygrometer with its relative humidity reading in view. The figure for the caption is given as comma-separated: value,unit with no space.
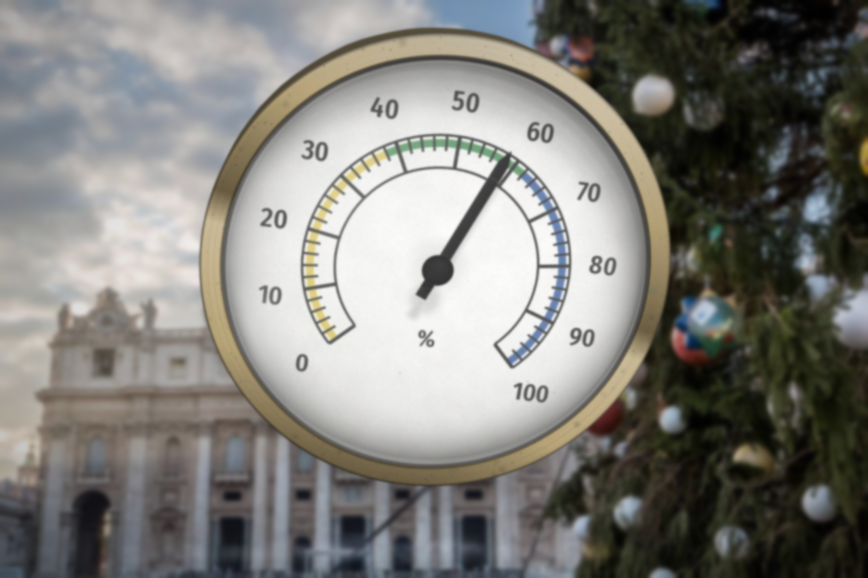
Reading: 58,%
